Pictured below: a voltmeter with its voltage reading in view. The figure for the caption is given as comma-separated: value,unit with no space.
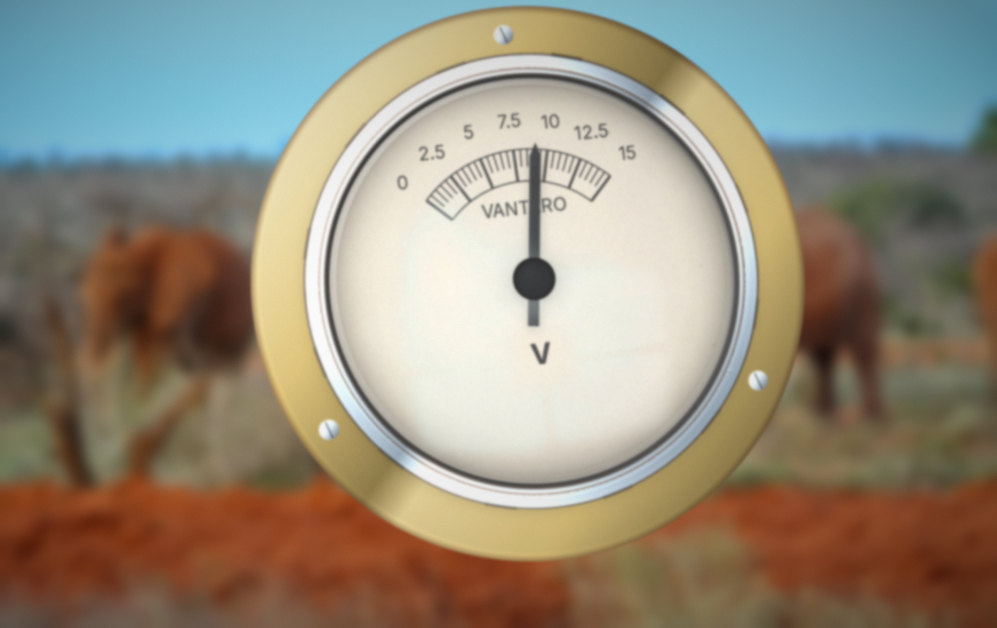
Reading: 9,V
